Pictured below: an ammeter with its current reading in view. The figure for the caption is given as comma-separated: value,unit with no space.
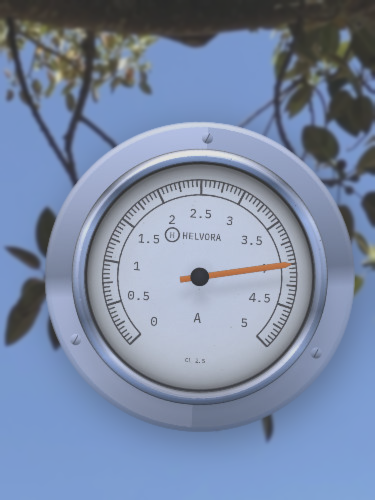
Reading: 4,A
